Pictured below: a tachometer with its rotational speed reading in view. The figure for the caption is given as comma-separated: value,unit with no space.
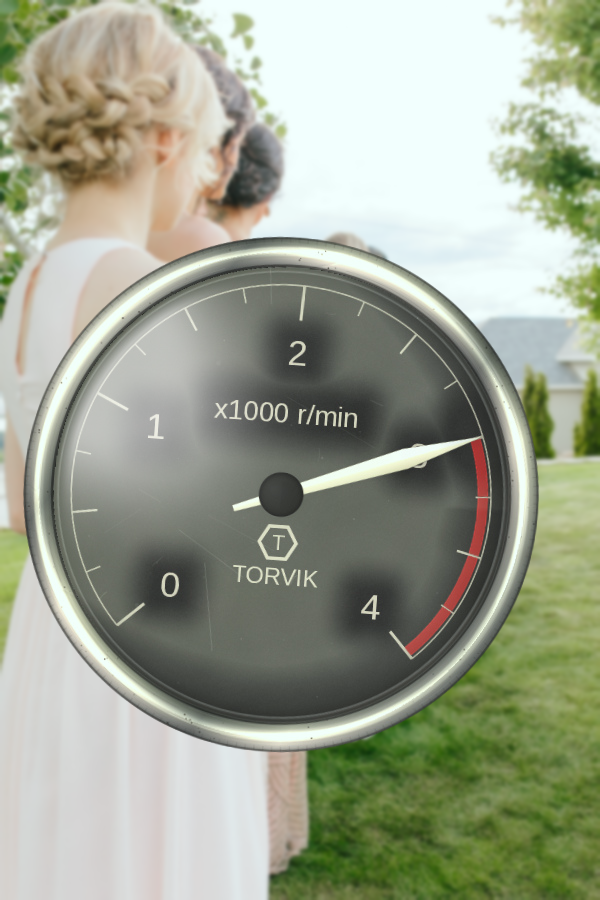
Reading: 3000,rpm
